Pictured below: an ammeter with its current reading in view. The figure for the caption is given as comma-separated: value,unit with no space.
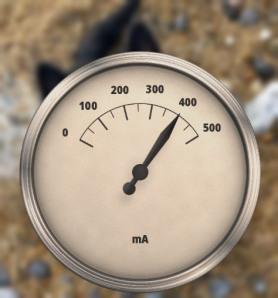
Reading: 400,mA
